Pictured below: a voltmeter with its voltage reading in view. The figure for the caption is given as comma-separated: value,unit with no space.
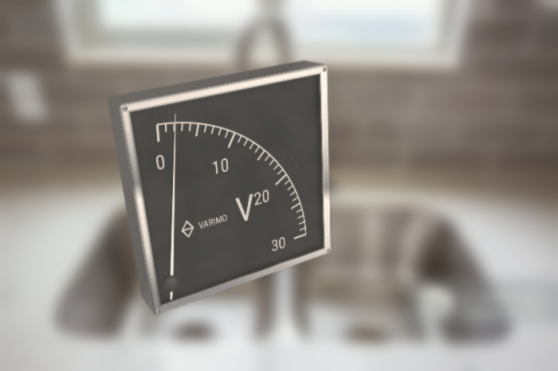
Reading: 2,V
